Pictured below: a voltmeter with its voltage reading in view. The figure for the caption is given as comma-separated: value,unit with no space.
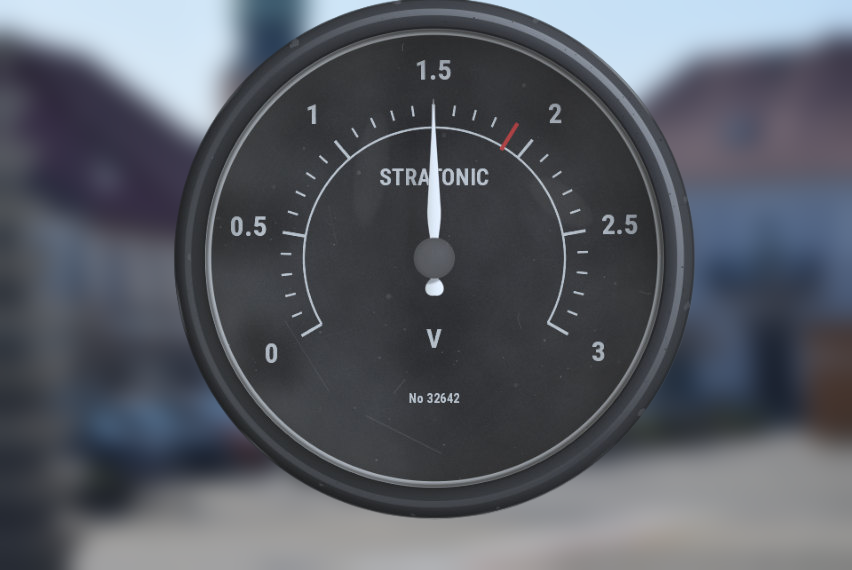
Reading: 1.5,V
